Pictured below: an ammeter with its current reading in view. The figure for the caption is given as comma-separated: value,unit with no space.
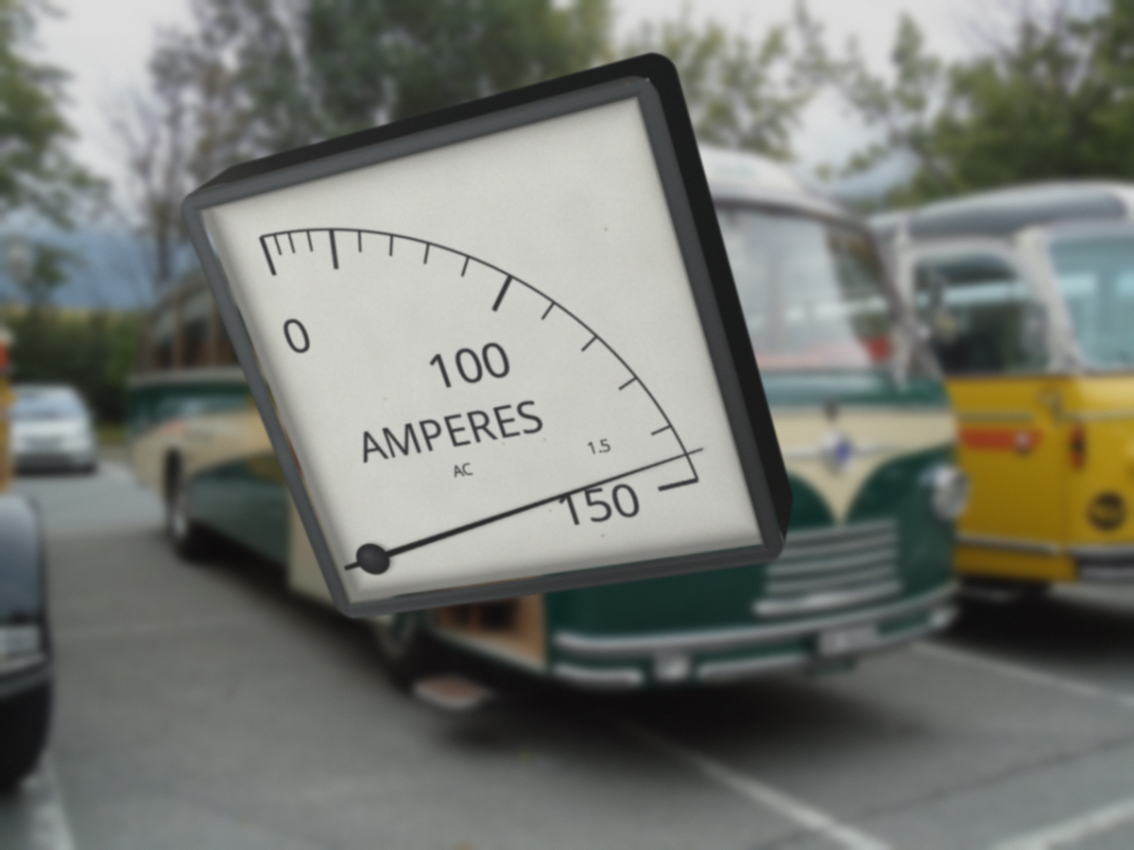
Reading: 145,A
